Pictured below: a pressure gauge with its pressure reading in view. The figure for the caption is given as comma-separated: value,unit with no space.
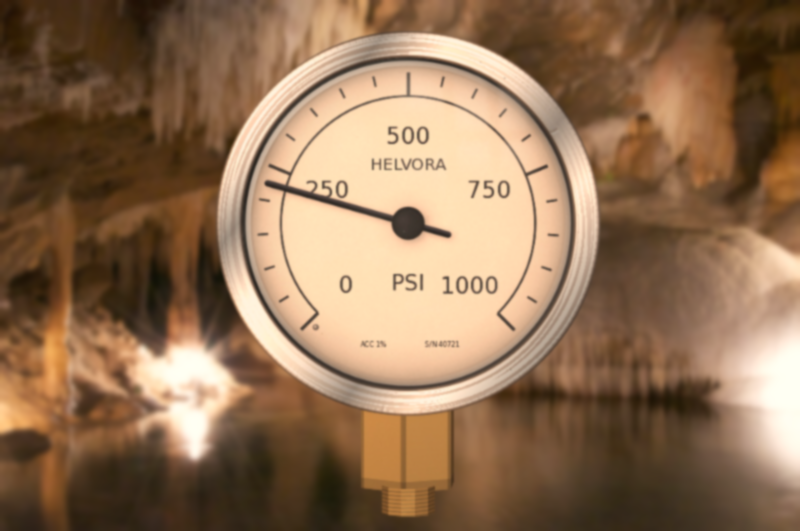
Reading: 225,psi
